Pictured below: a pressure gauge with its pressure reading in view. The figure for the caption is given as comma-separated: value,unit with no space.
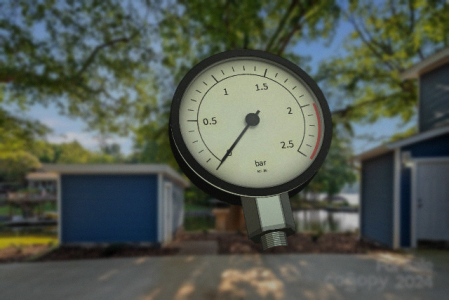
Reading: 0,bar
